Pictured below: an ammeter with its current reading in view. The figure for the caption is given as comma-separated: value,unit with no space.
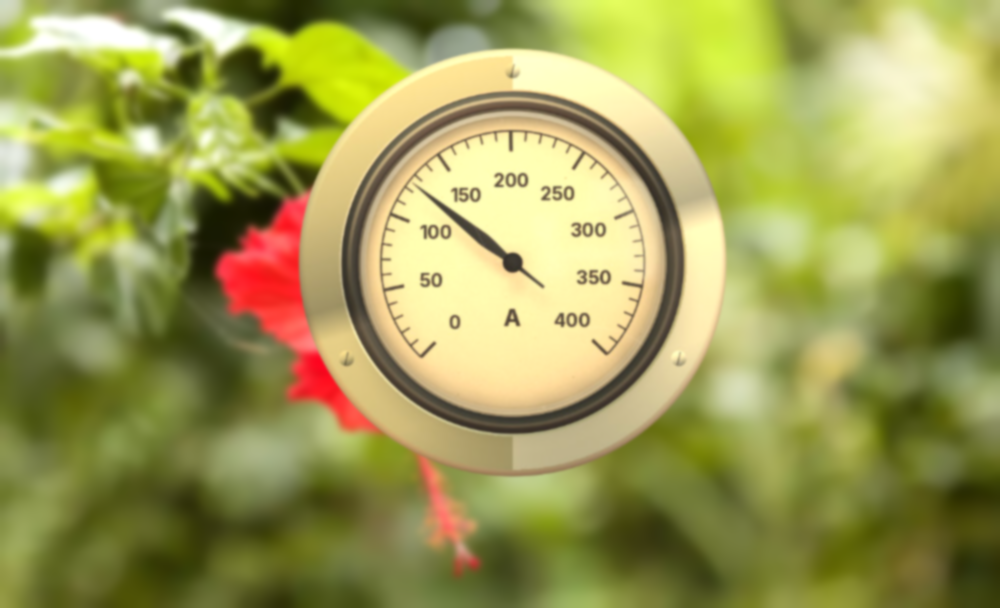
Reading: 125,A
